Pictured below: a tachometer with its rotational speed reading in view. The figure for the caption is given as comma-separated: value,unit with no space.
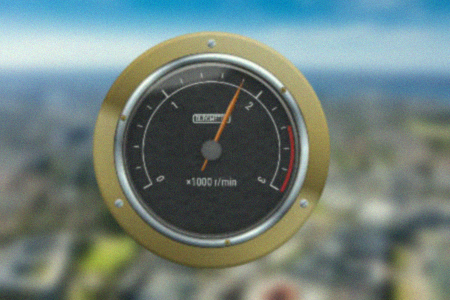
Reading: 1800,rpm
